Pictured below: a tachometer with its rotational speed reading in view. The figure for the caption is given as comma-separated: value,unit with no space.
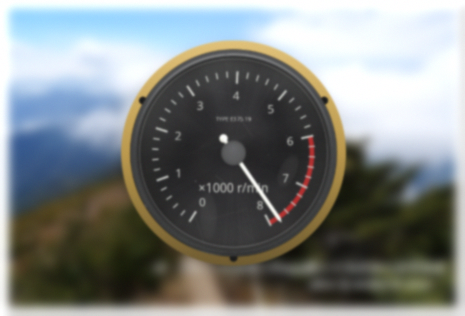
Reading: 7800,rpm
